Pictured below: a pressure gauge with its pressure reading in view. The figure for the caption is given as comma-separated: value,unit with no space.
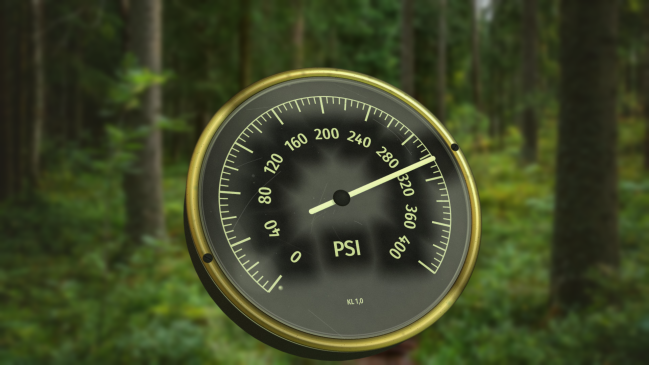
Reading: 305,psi
